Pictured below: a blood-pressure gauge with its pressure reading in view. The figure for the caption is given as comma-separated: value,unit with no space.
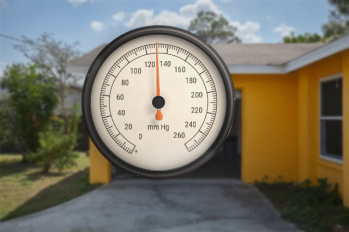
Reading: 130,mmHg
